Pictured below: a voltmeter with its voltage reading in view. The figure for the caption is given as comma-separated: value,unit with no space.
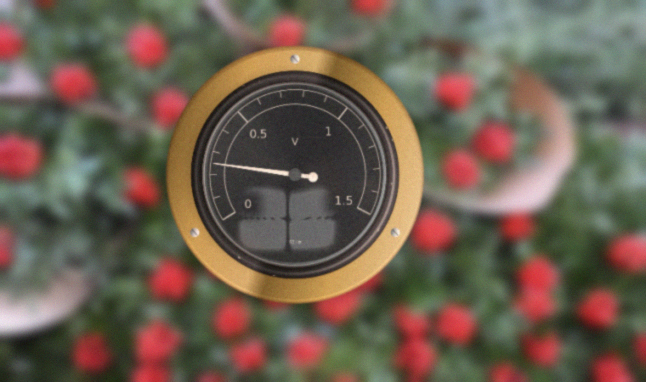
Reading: 0.25,V
